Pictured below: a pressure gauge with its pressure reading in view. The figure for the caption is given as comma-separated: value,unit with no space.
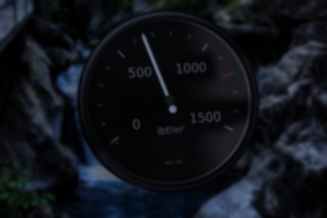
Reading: 650,psi
